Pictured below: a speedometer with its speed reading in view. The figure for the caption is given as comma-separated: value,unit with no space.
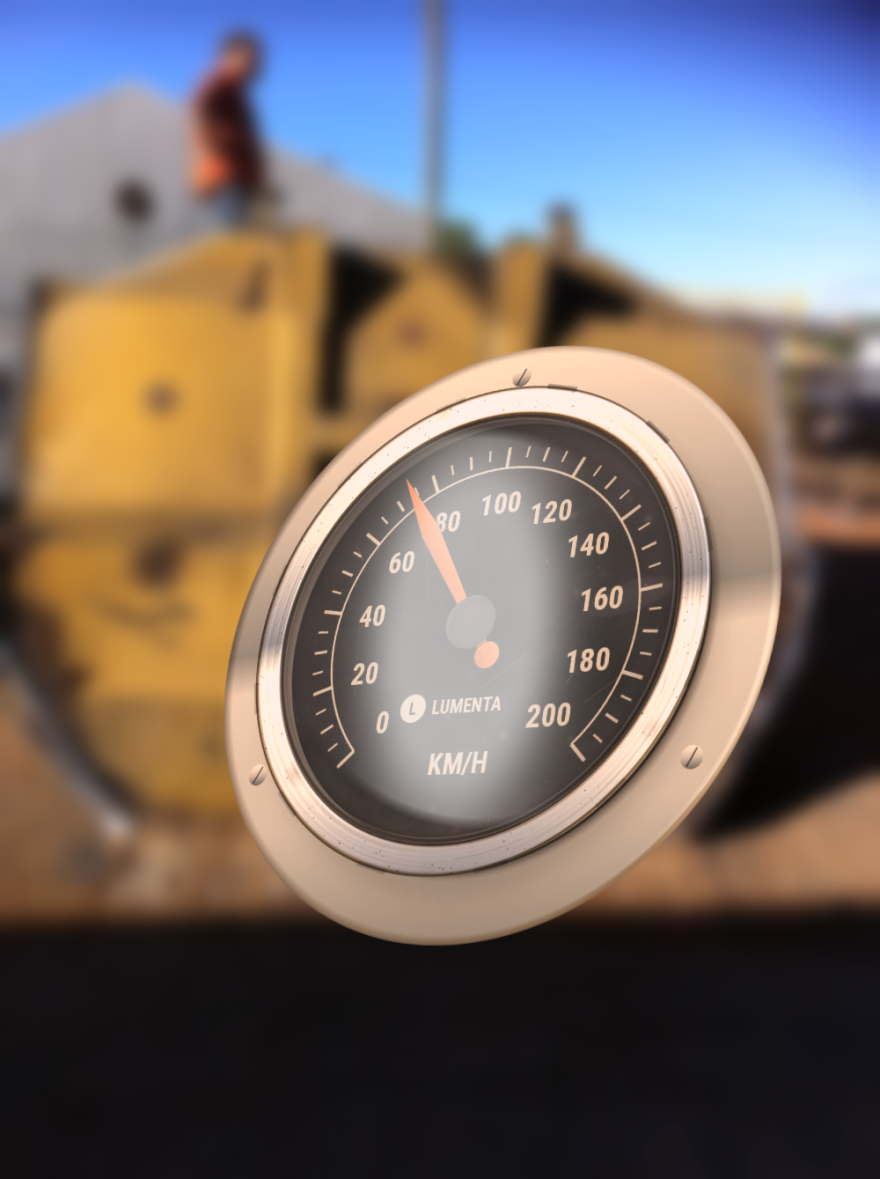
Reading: 75,km/h
